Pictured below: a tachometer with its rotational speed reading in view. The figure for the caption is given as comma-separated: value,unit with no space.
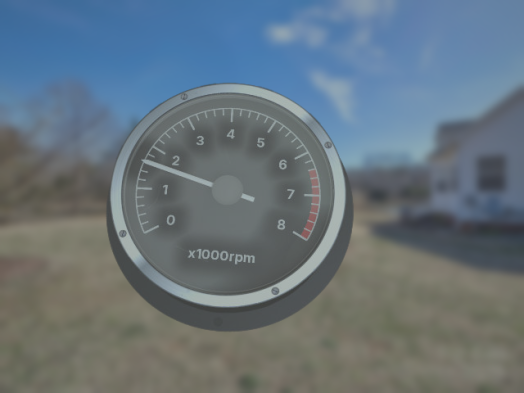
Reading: 1600,rpm
